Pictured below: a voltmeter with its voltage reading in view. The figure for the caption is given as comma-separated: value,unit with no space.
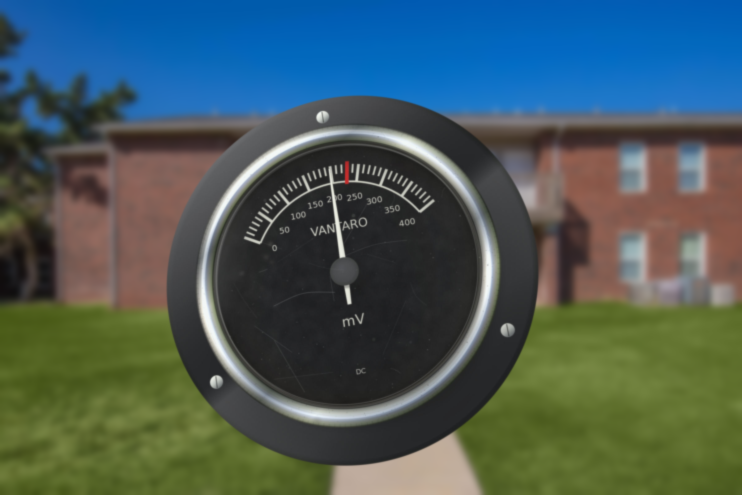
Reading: 200,mV
